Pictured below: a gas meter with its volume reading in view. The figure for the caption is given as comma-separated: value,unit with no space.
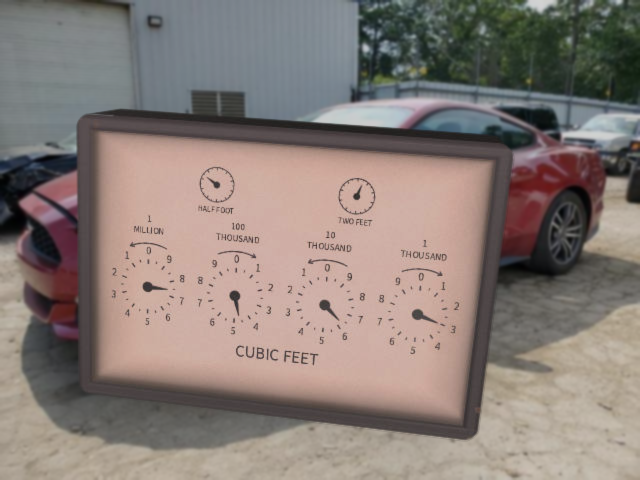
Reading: 746300,ft³
